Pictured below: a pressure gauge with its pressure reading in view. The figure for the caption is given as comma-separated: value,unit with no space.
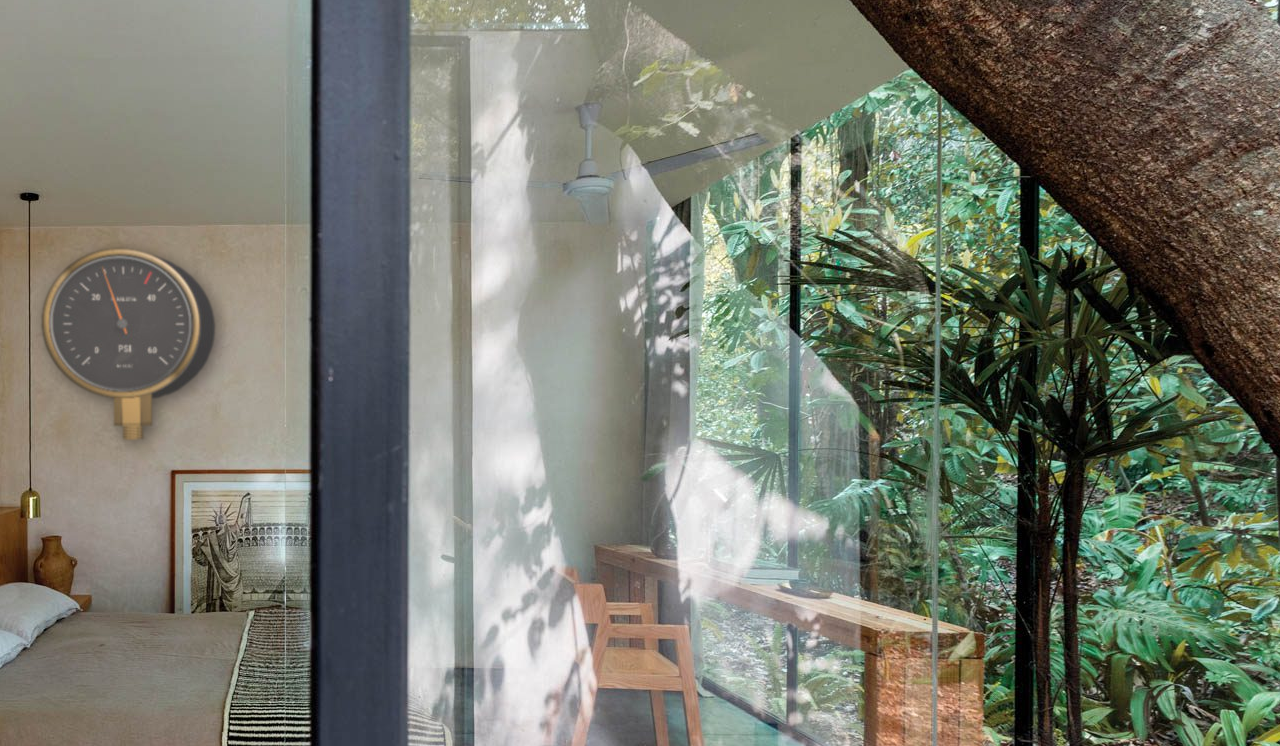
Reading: 26,psi
